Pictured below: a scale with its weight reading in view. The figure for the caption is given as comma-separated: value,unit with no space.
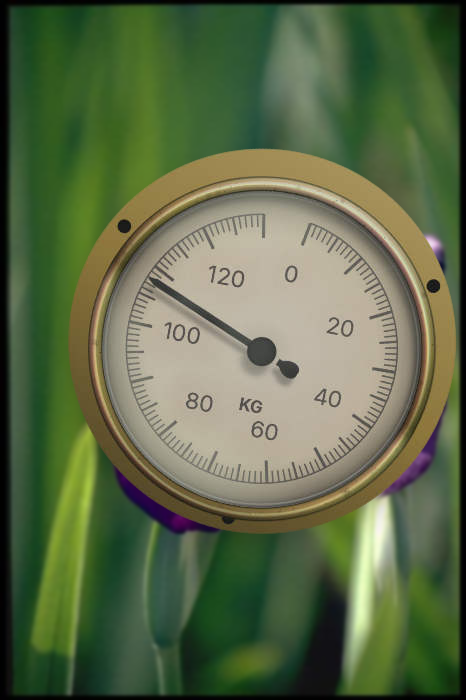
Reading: 108,kg
